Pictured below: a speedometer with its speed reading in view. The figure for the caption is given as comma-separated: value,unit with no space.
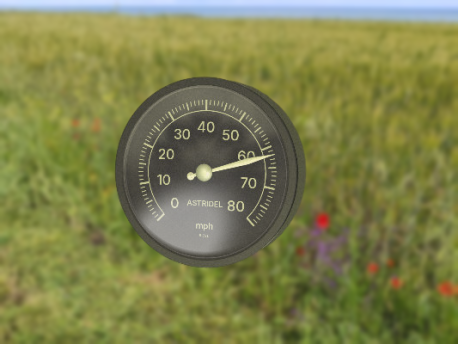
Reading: 62,mph
